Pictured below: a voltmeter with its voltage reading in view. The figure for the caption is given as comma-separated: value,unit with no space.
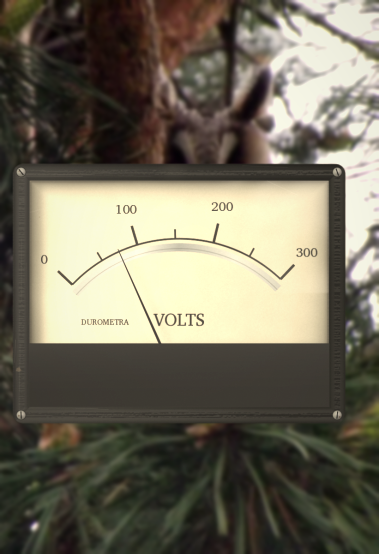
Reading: 75,V
